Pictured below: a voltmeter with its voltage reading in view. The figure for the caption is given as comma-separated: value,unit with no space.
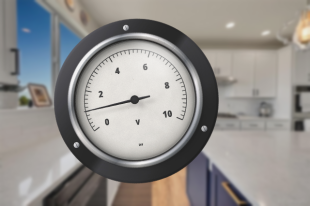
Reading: 1,V
